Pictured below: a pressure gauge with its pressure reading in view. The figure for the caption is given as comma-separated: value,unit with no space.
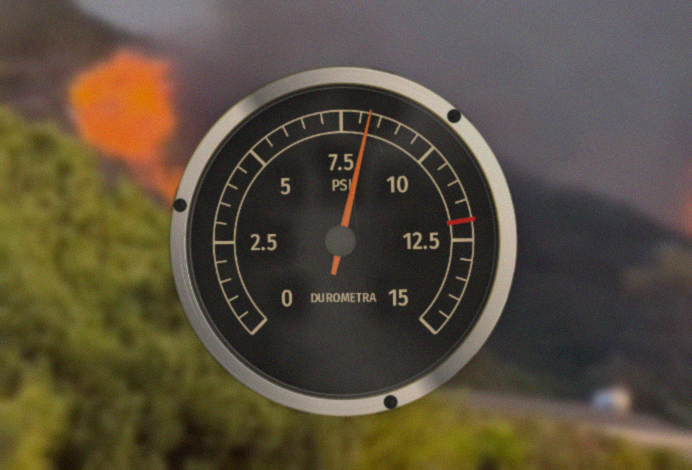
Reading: 8.25,psi
